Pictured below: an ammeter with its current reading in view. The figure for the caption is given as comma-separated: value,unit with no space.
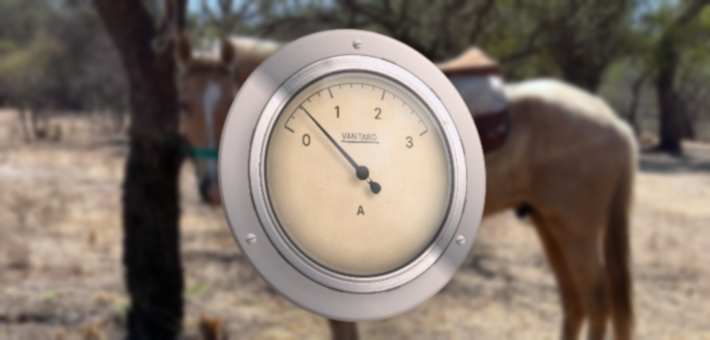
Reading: 0.4,A
